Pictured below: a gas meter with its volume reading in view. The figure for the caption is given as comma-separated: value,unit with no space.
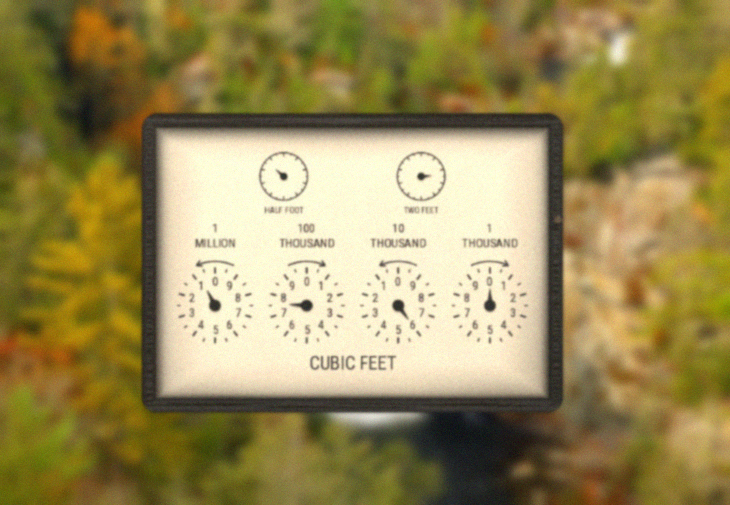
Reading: 76000,ft³
